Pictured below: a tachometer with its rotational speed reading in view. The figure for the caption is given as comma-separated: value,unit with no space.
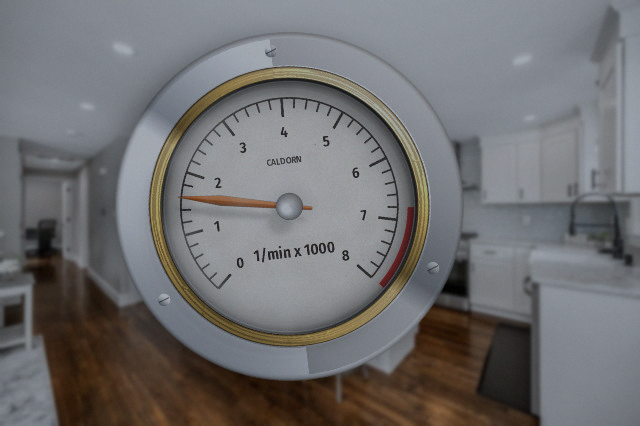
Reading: 1600,rpm
